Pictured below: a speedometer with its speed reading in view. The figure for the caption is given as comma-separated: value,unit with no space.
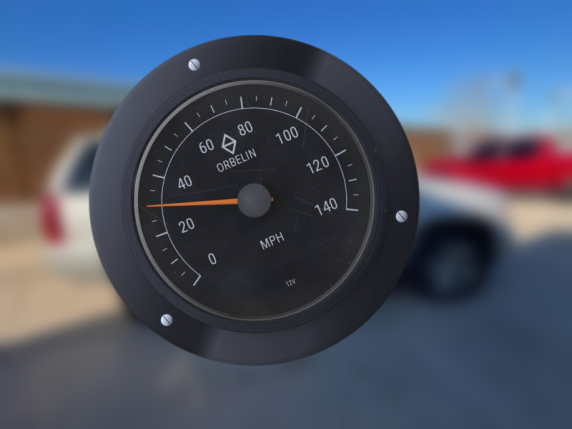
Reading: 30,mph
